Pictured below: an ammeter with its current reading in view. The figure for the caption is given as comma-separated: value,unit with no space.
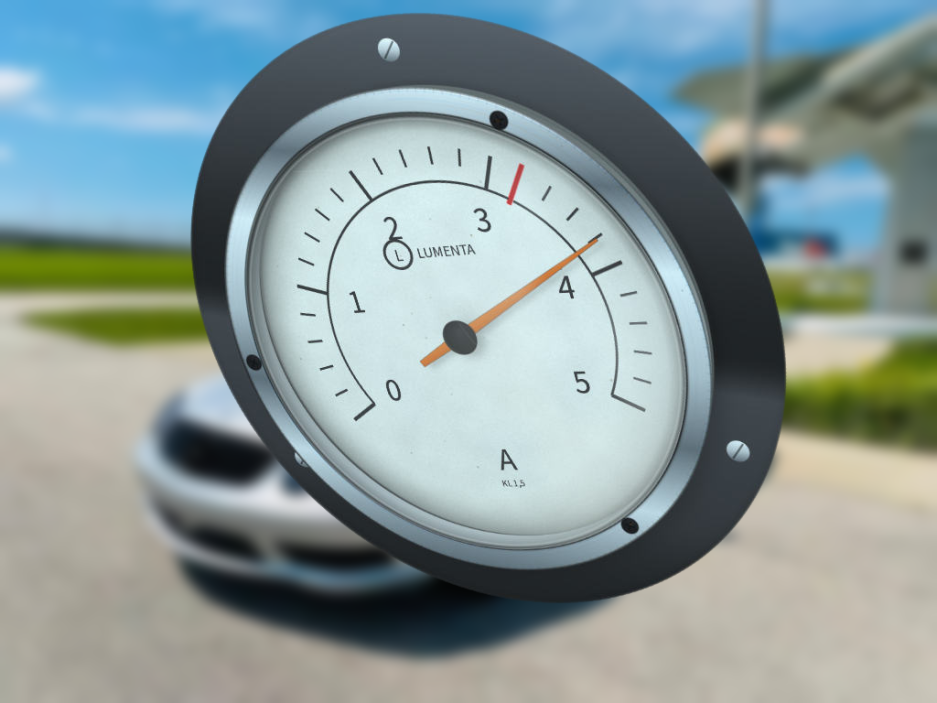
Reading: 3.8,A
